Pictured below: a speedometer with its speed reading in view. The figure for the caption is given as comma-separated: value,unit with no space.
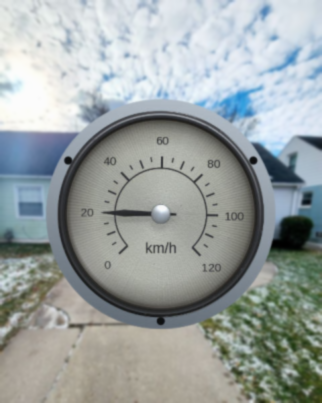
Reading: 20,km/h
